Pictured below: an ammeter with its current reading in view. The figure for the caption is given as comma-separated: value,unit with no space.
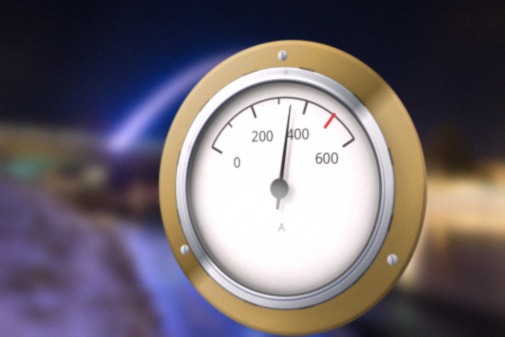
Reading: 350,A
